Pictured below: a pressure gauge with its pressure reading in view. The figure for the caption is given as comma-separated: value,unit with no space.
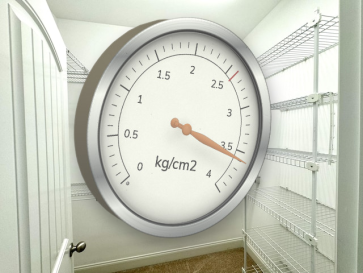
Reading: 3.6,kg/cm²
